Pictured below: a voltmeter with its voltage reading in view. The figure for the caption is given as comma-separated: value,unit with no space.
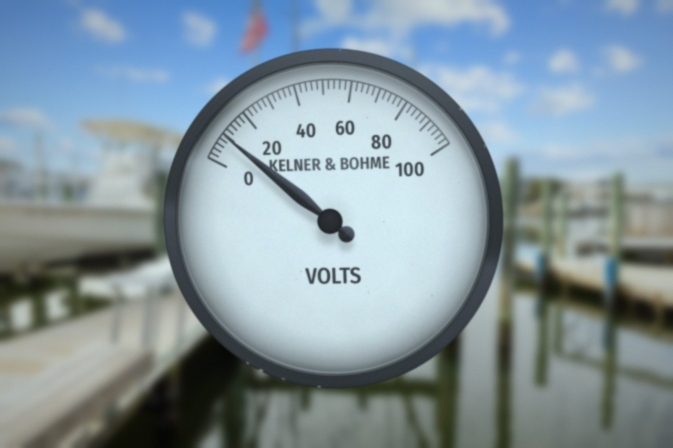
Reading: 10,V
